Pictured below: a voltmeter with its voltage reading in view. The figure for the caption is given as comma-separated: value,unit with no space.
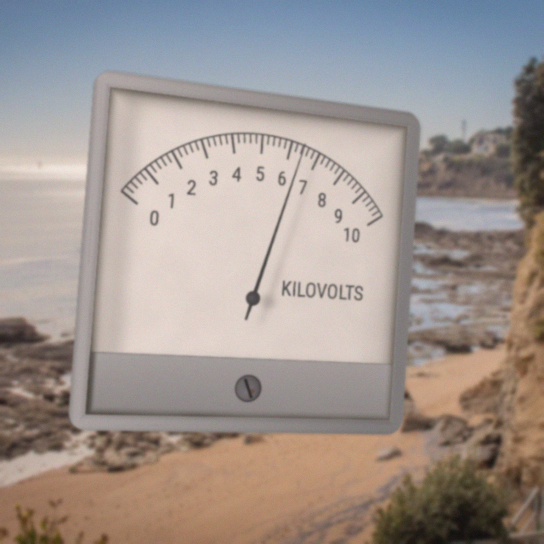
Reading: 6.4,kV
